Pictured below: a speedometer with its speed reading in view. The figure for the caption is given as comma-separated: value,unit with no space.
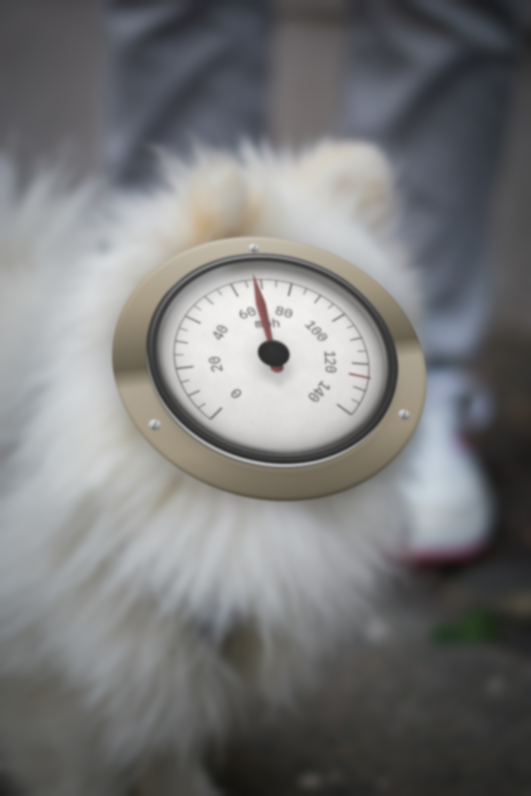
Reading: 67.5,mph
